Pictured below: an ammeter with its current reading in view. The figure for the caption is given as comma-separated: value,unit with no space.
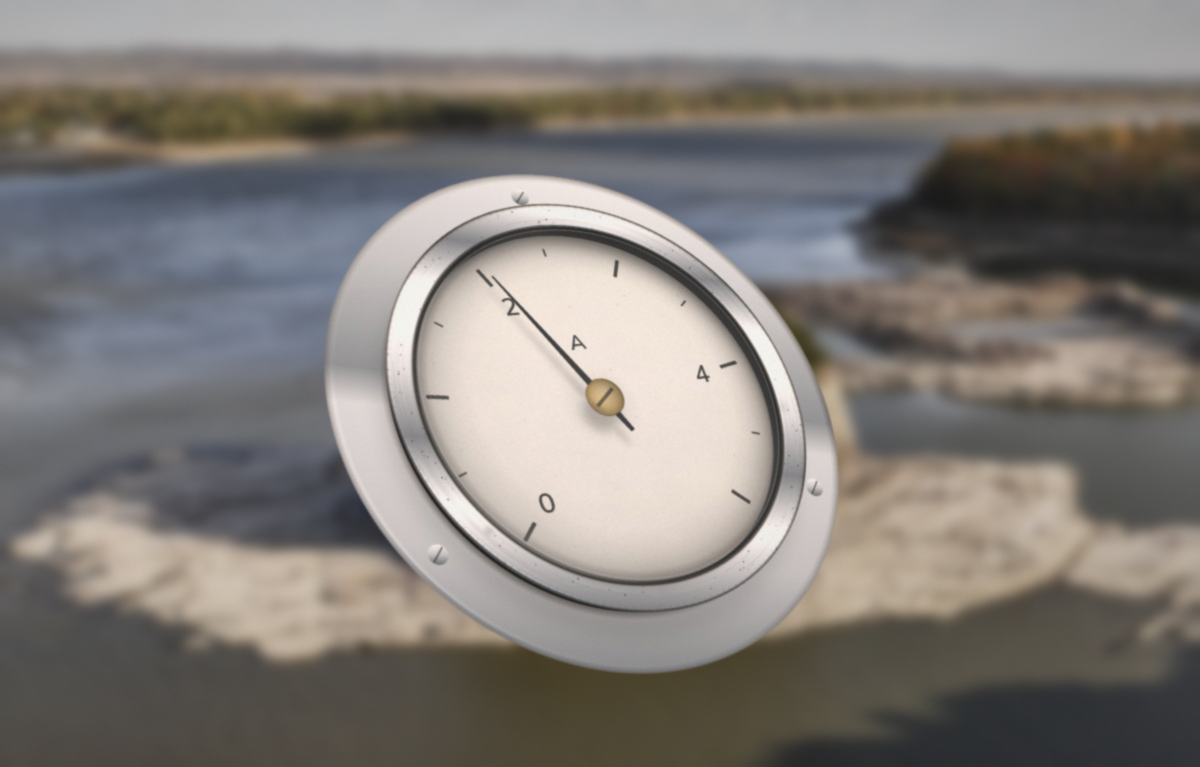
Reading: 2,A
